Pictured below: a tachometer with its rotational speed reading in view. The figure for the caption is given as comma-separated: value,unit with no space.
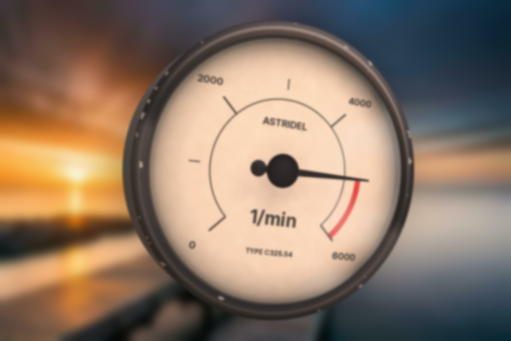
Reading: 5000,rpm
